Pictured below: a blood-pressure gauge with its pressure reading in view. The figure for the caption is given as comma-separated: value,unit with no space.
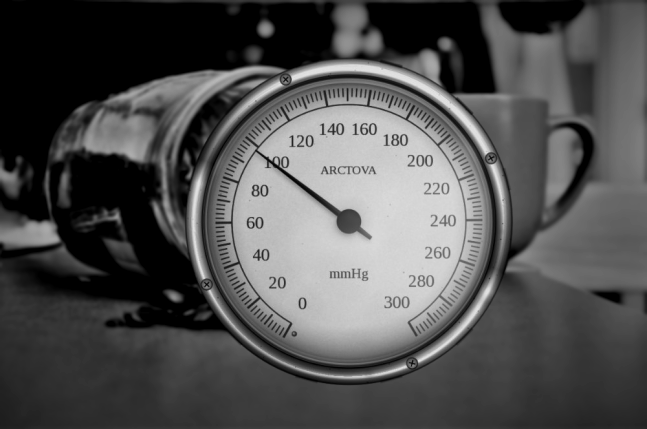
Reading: 98,mmHg
